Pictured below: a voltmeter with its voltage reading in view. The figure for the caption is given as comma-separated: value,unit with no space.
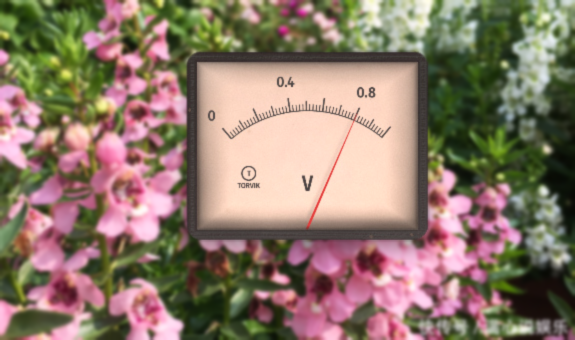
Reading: 0.8,V
